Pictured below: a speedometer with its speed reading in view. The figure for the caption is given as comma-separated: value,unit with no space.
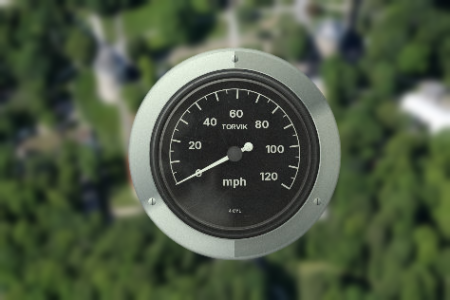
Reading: 0,mph
